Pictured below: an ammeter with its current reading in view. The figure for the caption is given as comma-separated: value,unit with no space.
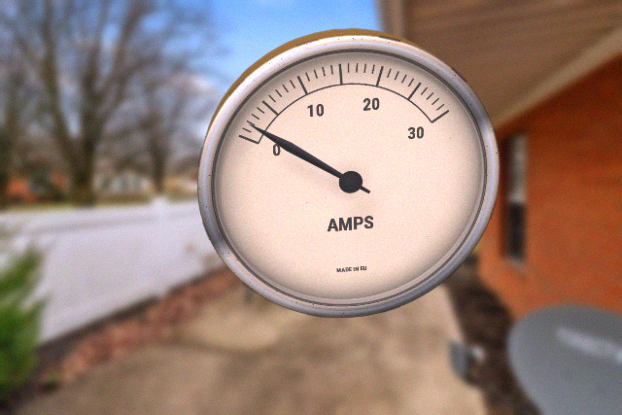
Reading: 2,A
